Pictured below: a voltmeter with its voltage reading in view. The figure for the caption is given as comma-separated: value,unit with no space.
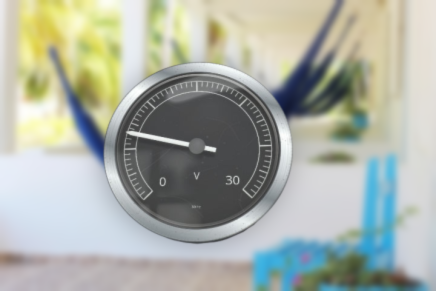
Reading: 6.5,V
